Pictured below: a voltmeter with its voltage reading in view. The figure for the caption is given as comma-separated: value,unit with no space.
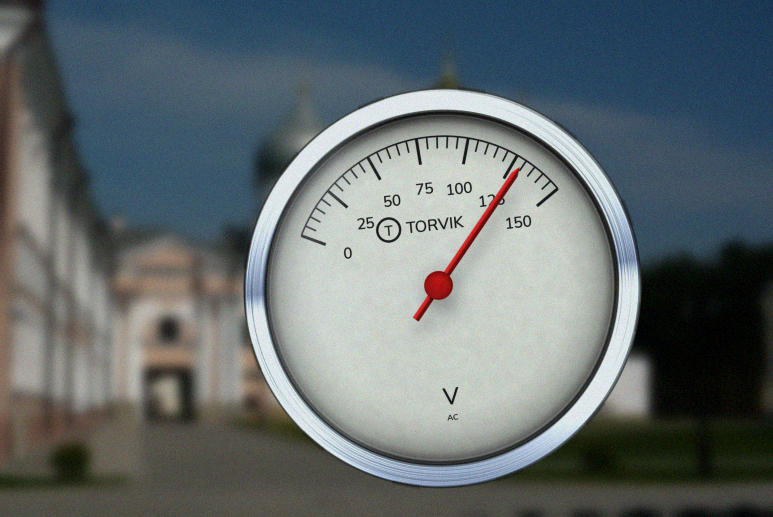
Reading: 130,V
